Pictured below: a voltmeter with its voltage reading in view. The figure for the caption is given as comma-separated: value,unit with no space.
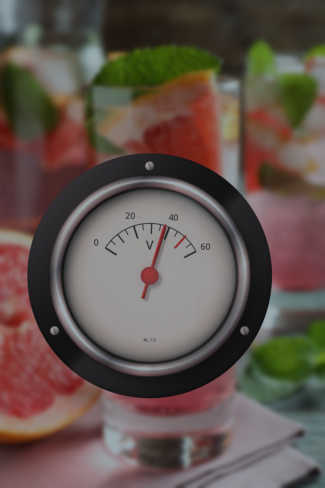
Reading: 37.5,V
